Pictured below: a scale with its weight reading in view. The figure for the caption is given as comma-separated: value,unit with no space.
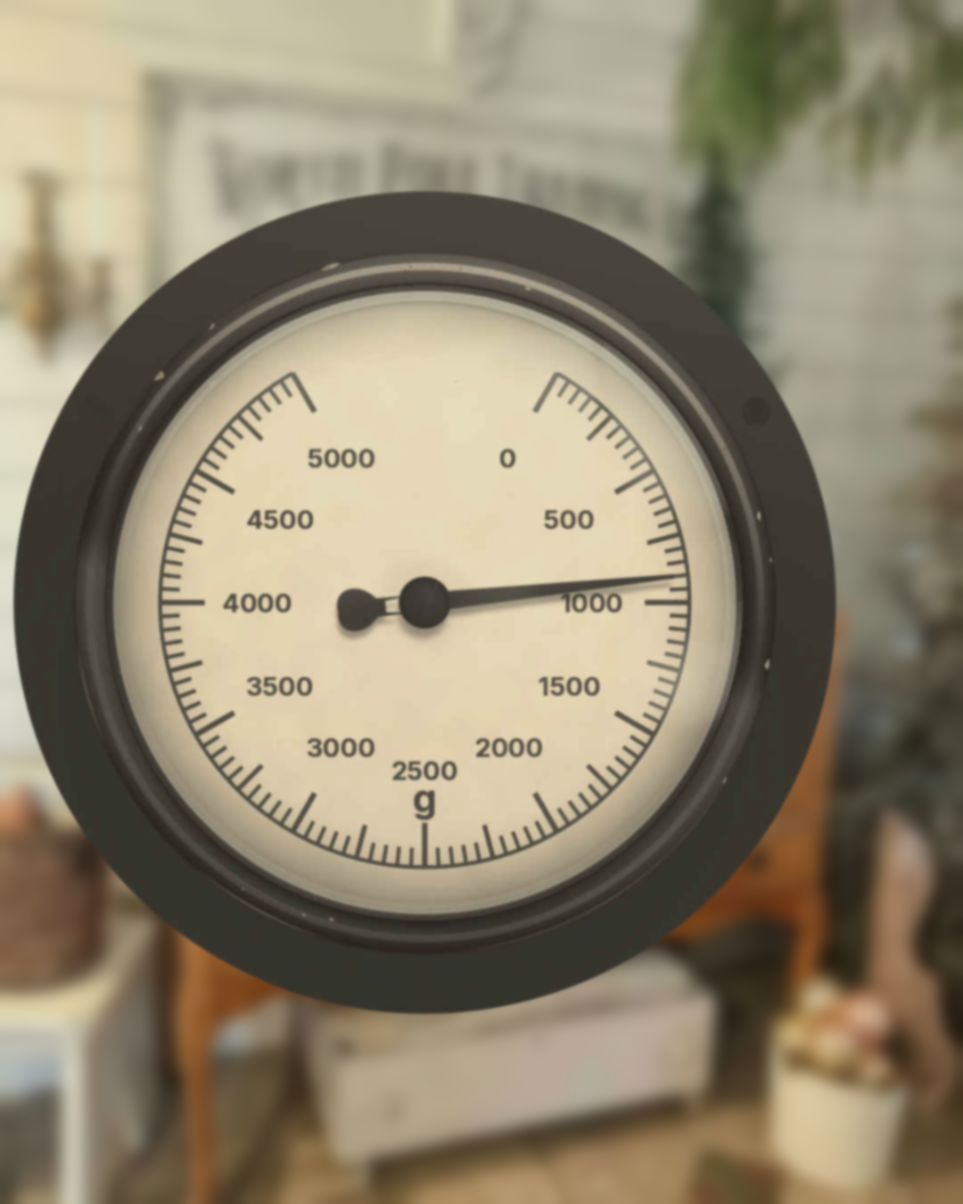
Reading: 900,g
